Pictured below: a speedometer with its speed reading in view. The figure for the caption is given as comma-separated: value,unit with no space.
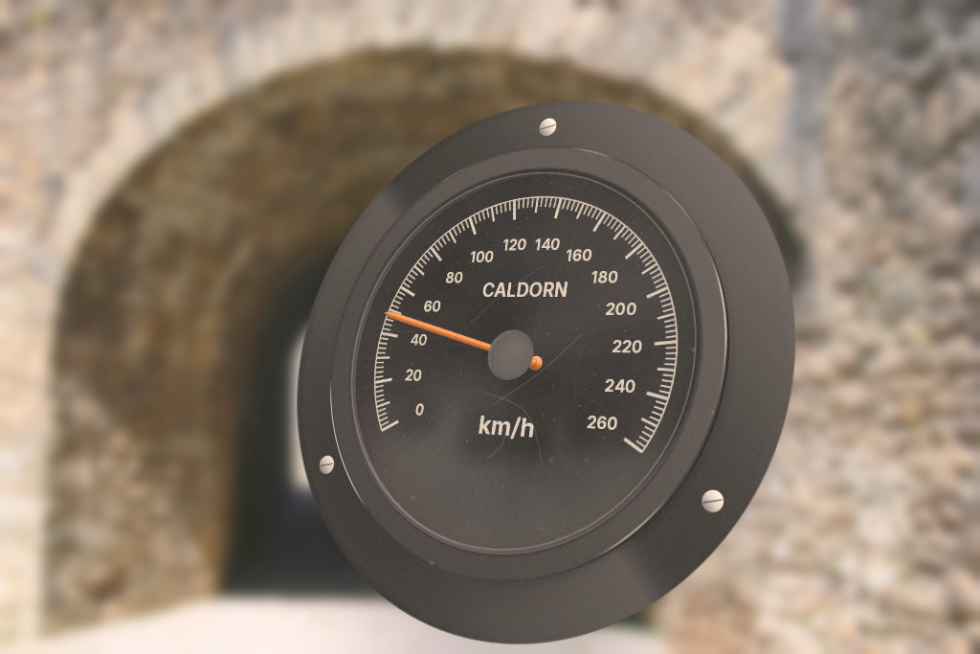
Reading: 48,km/h
